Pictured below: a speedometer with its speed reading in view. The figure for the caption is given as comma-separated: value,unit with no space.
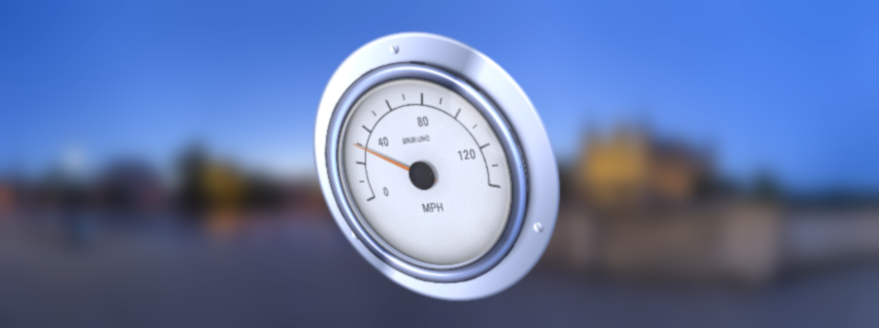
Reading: 30,mph
